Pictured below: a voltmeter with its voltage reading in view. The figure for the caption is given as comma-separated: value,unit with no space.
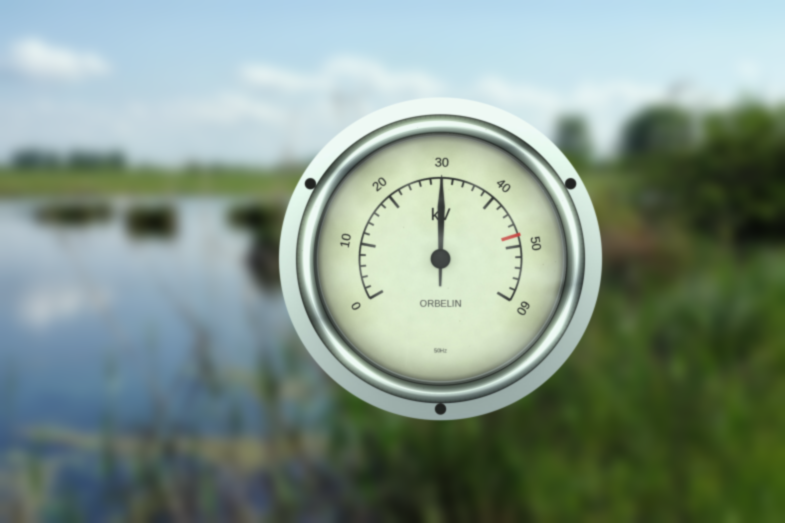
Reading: 30,kV
